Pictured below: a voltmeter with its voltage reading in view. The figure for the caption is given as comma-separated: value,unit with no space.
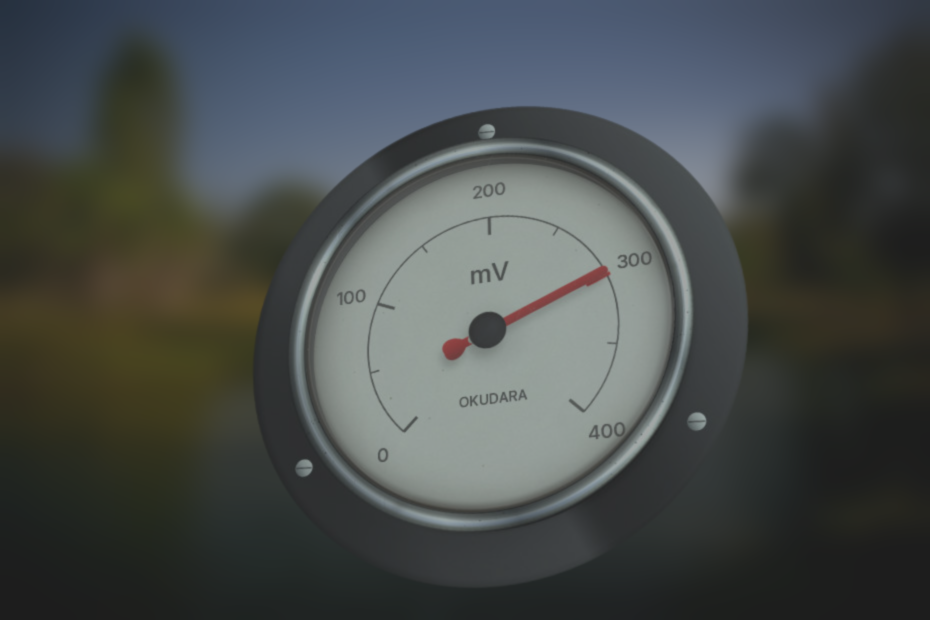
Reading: 300,mV
